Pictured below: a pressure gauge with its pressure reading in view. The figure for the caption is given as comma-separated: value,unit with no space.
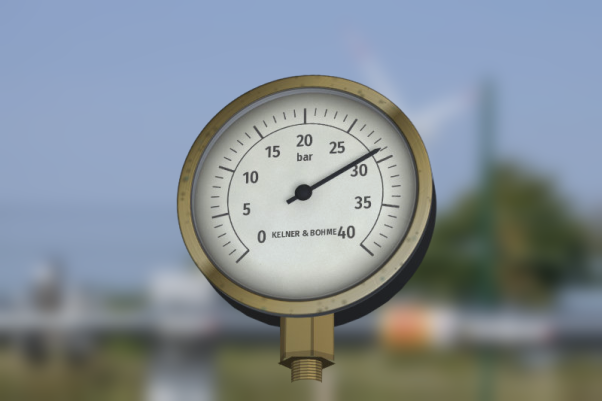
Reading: 29,bar
